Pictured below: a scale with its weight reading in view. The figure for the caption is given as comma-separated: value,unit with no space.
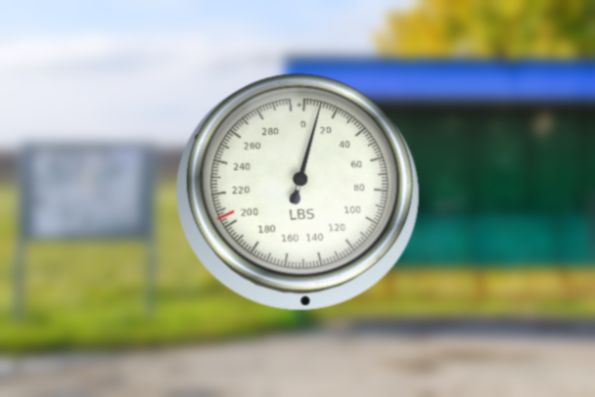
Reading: 10,lb
